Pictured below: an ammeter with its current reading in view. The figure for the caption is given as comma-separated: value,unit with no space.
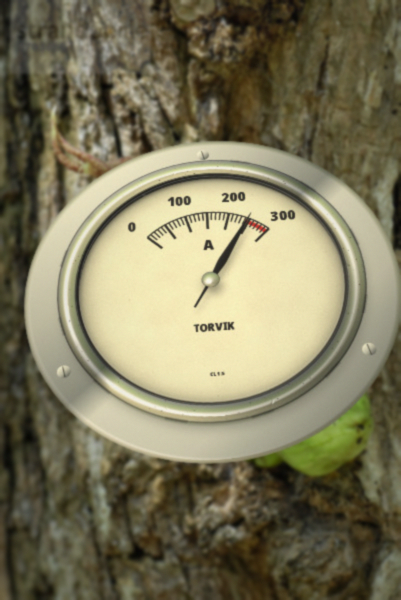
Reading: 250,A
